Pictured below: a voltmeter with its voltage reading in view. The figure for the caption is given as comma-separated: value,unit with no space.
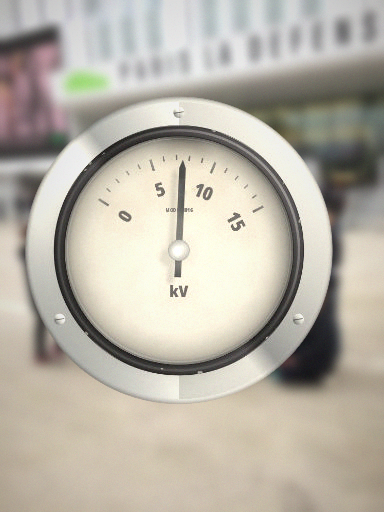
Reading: 7.5,kV
